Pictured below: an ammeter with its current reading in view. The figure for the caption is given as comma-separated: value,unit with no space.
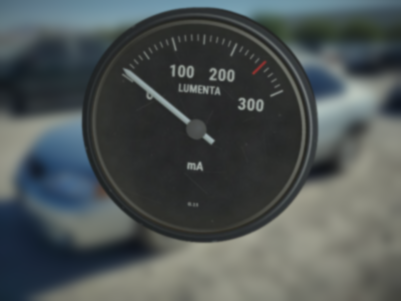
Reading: 10,mA
